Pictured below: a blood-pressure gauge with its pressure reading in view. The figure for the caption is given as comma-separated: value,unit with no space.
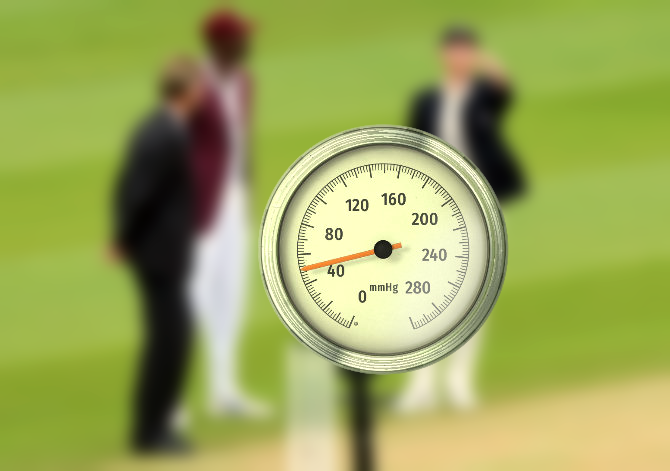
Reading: 50,mmHg
